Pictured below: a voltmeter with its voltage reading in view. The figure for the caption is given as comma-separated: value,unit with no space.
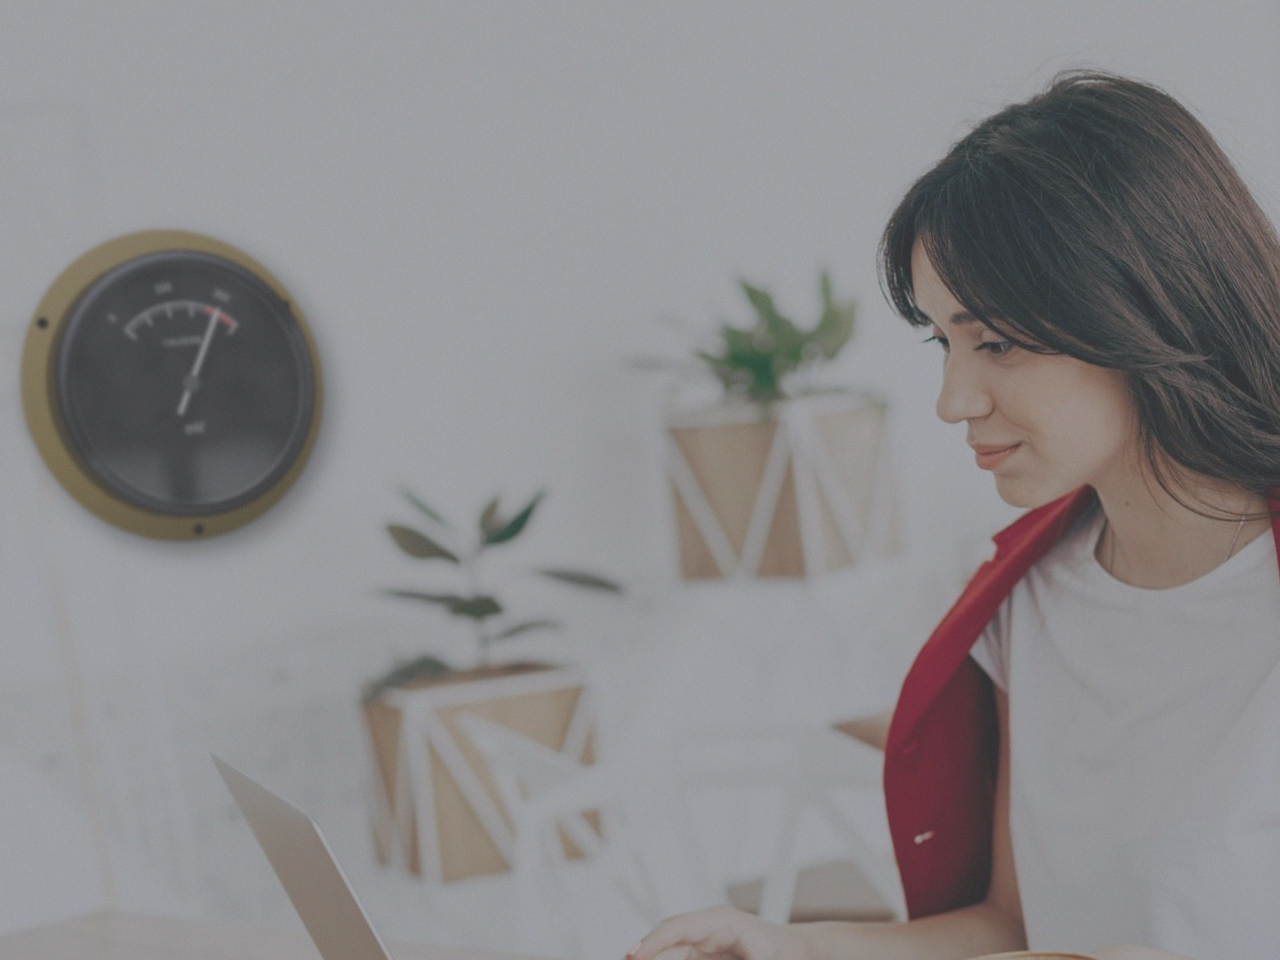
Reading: 200,mV
